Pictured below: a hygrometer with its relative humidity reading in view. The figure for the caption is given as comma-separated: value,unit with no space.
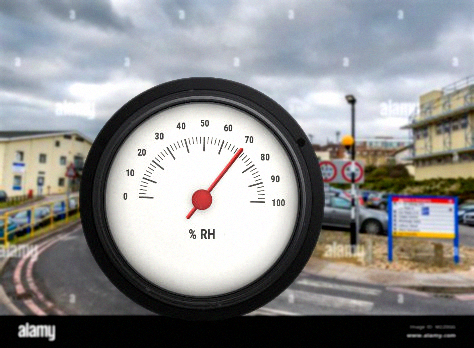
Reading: 70,%
